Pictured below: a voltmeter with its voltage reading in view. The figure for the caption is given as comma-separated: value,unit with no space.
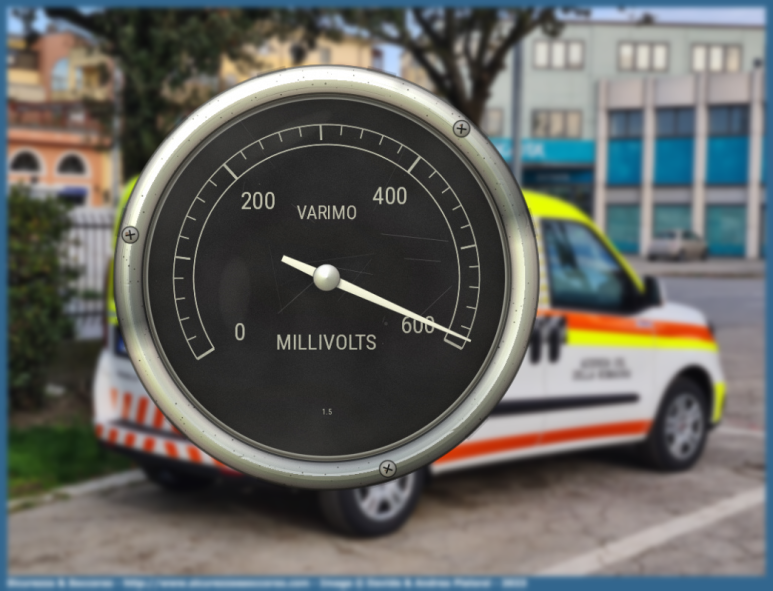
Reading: 590,mV
